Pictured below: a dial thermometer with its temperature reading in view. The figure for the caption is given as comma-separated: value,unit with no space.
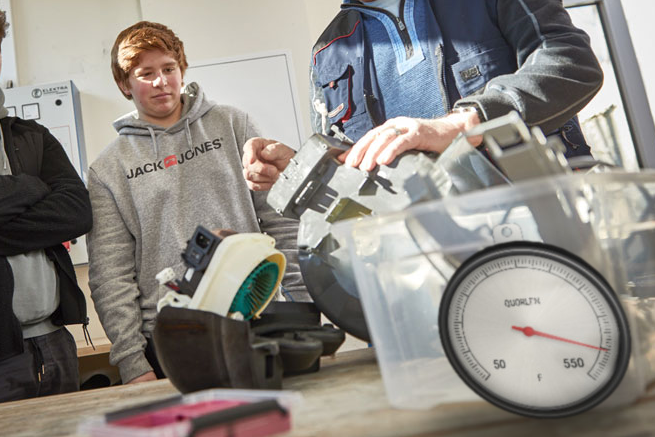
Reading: 500,°F
